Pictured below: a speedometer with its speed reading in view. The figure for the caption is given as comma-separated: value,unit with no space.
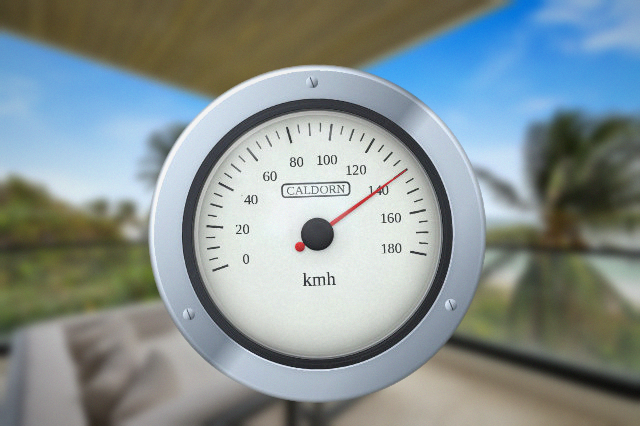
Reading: 140,km/h
